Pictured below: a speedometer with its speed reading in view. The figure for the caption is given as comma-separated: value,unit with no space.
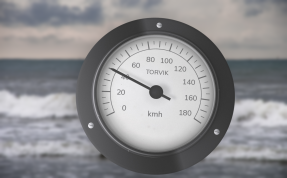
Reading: 40,km/h
